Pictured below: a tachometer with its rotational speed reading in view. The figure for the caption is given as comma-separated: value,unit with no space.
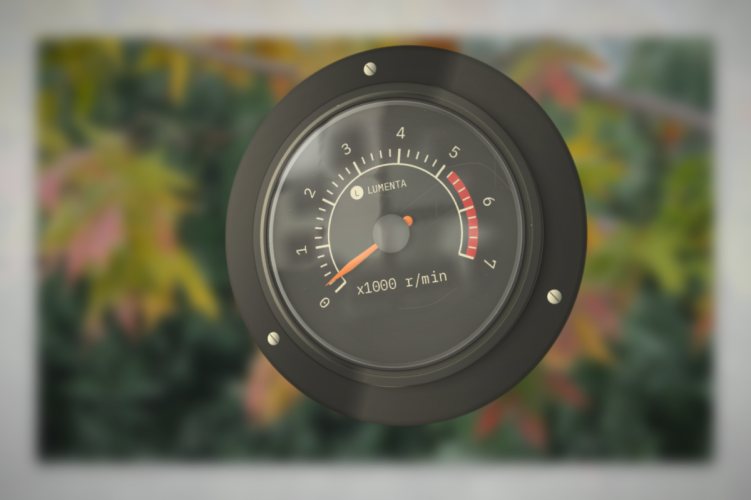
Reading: 200,rpm
